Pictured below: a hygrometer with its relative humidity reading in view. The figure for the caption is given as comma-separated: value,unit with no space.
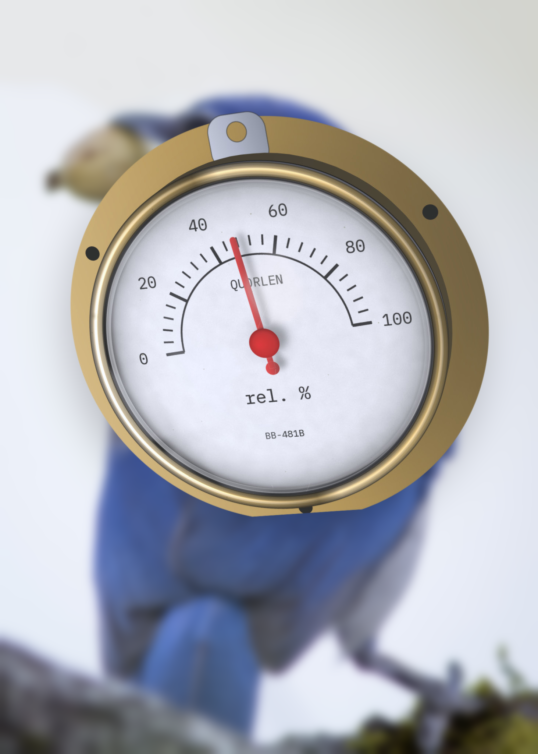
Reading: 48,%
